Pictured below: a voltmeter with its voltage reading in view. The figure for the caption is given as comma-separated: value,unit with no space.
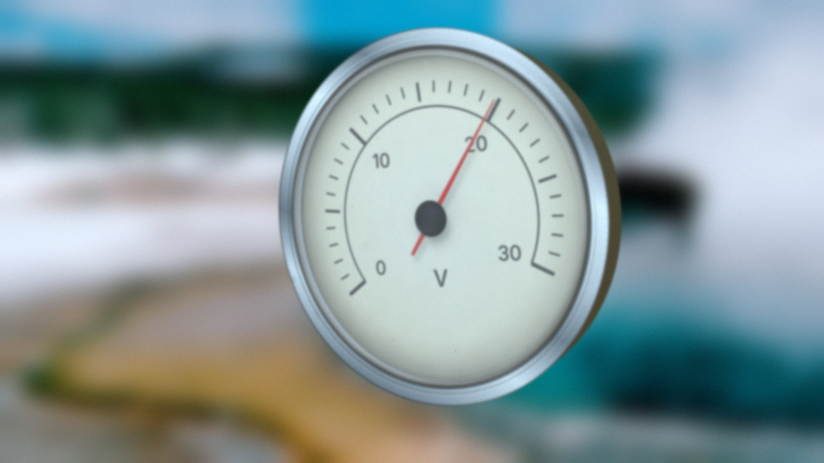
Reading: 20,V
